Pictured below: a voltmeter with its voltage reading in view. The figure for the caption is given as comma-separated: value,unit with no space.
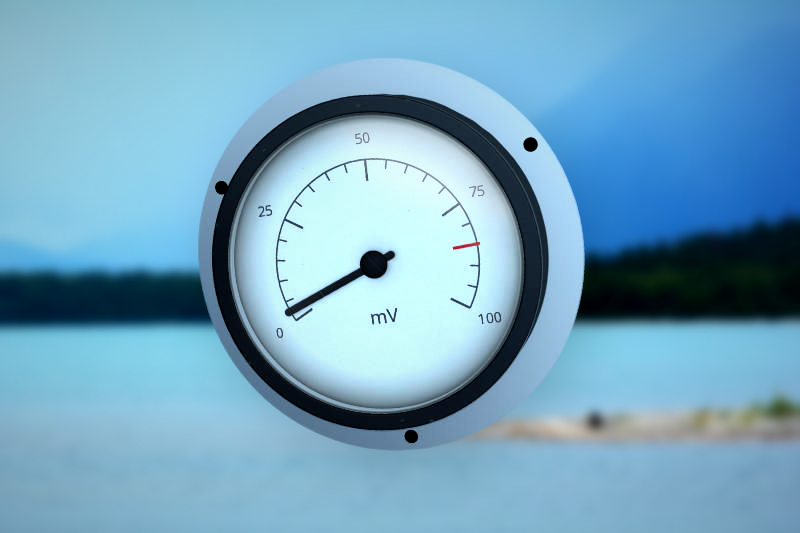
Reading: 2.5,mV
